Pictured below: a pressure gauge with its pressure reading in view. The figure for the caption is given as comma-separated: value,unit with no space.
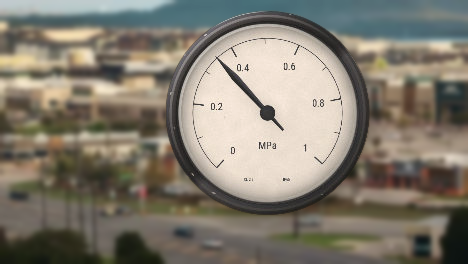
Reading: 0.35,MPa
